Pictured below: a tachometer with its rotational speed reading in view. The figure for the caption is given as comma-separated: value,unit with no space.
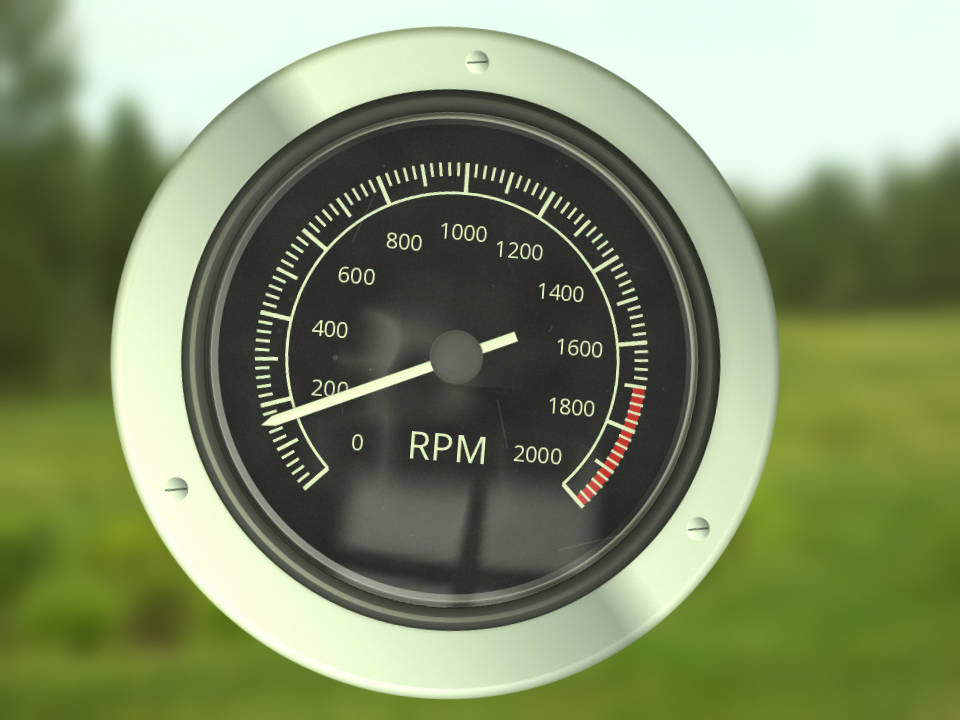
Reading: 160,rpm
